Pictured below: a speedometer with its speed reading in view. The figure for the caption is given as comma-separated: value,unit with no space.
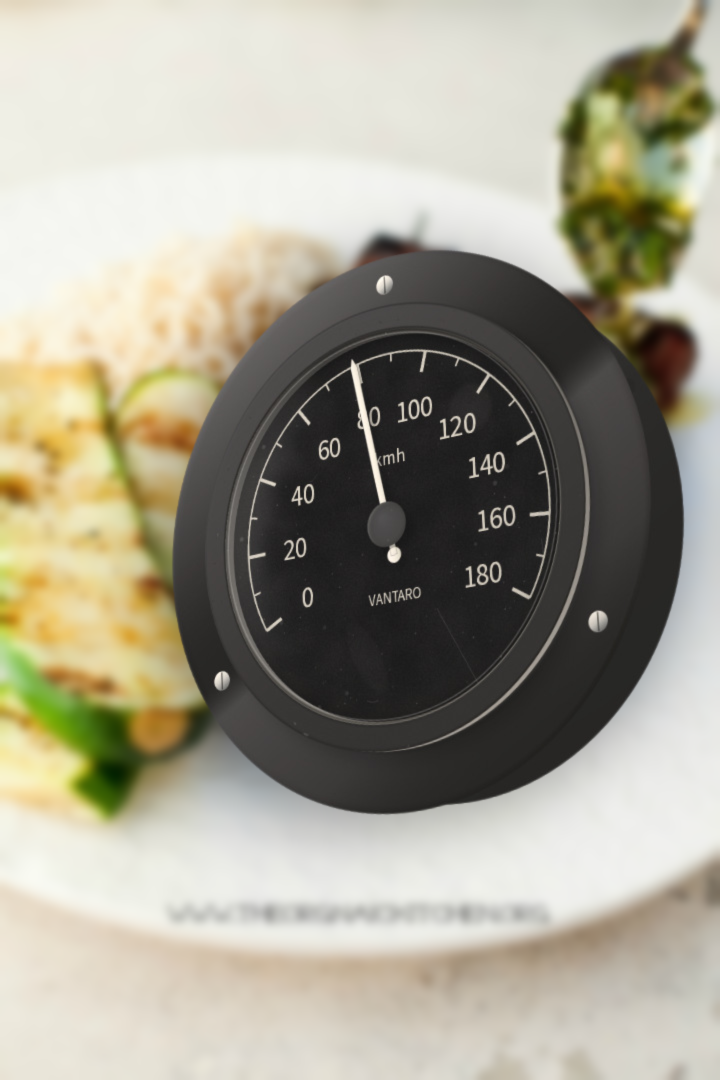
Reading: 80,km/h
